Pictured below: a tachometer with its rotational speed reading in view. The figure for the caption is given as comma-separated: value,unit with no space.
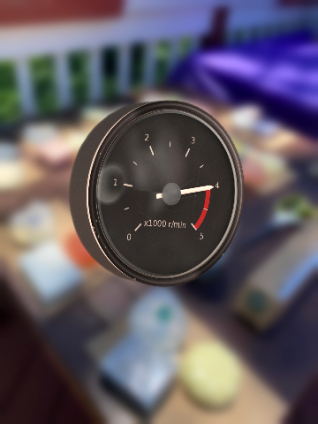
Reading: 4000,rpm
